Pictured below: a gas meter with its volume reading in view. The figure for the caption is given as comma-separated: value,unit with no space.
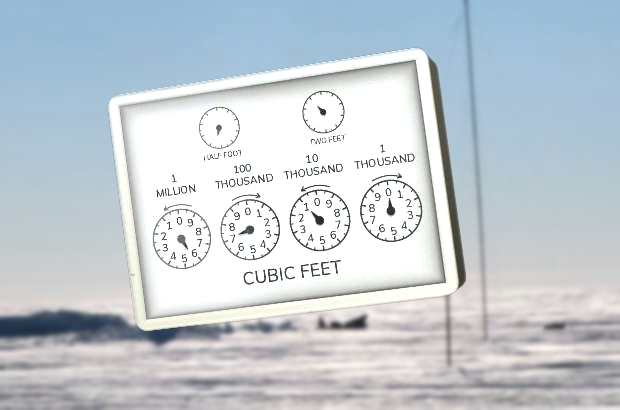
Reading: 571000,ft³
